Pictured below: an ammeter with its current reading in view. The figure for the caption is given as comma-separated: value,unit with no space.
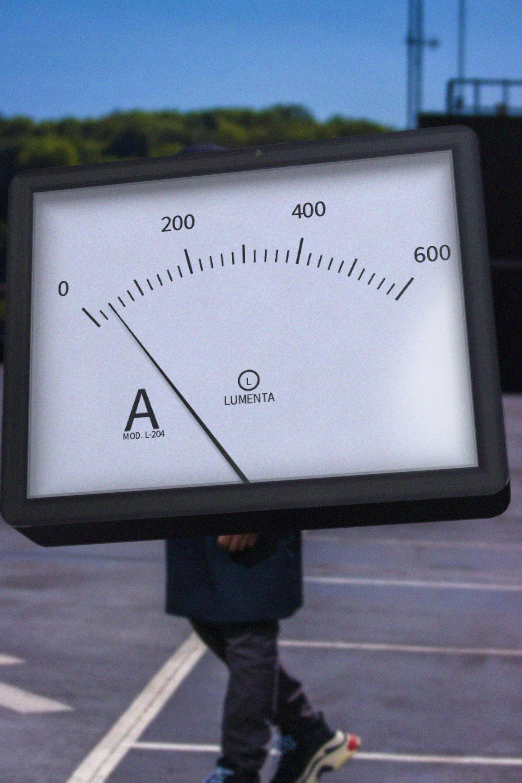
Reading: 40,A
